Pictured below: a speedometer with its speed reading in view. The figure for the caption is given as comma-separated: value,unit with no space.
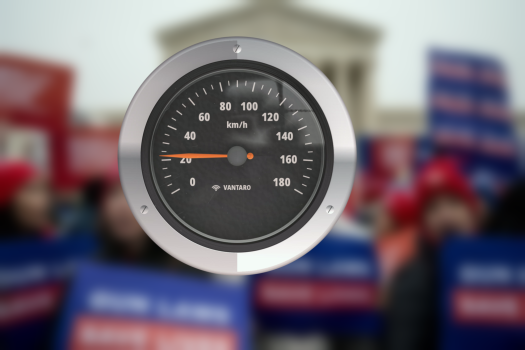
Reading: 22.5,km/h
